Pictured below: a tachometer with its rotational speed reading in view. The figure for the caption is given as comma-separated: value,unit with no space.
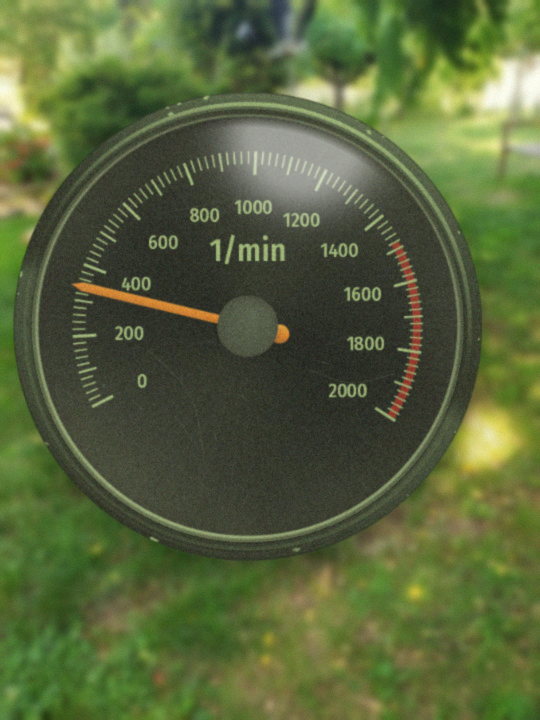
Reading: 340,rpm
